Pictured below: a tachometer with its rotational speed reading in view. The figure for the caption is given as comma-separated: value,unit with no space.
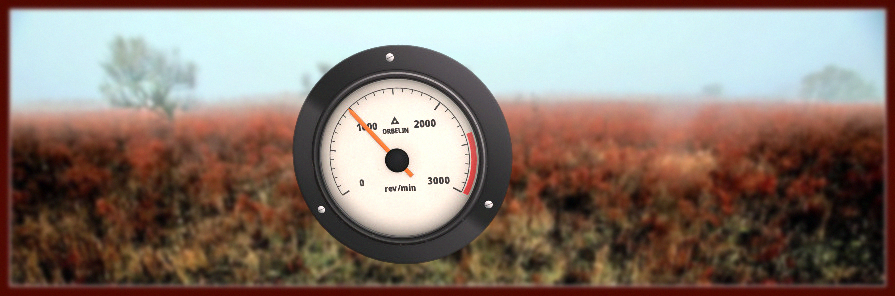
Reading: 1000,rpm
